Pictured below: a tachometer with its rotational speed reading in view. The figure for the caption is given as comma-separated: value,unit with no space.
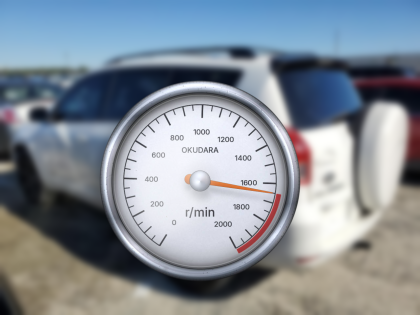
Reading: 1650,rpm
